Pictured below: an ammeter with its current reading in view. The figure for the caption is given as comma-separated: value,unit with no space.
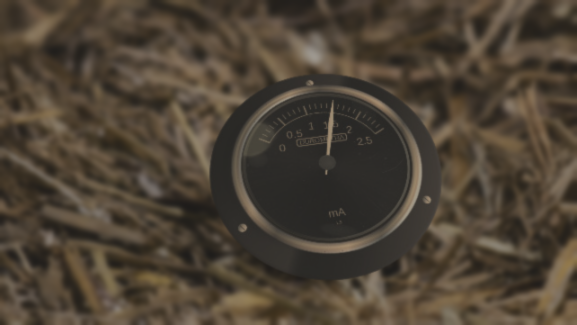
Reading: 1.5,mA
